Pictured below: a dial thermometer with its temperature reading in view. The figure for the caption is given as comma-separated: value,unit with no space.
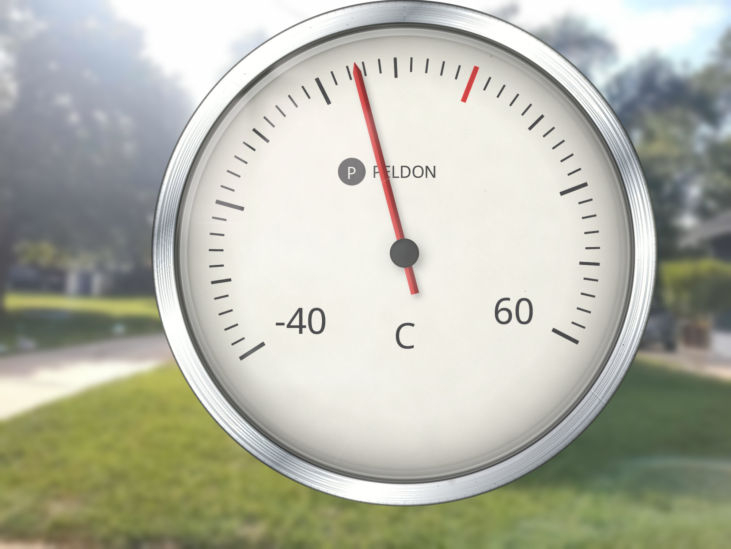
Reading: 5,°C
